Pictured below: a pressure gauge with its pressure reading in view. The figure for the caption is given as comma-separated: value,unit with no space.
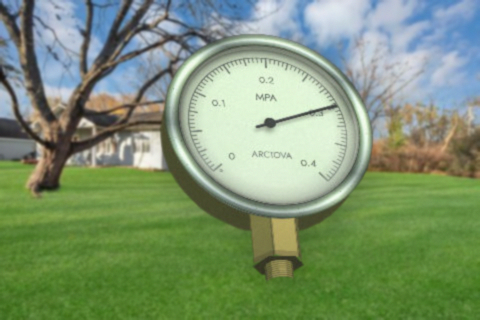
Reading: 0.3,MPa
